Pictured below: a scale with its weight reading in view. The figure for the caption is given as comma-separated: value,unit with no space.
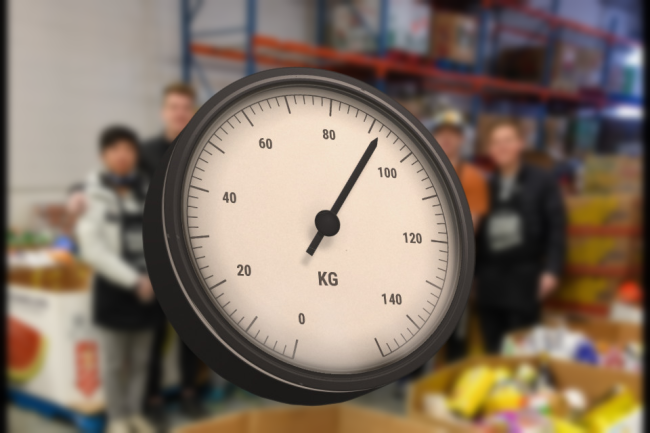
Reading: 92,kg
